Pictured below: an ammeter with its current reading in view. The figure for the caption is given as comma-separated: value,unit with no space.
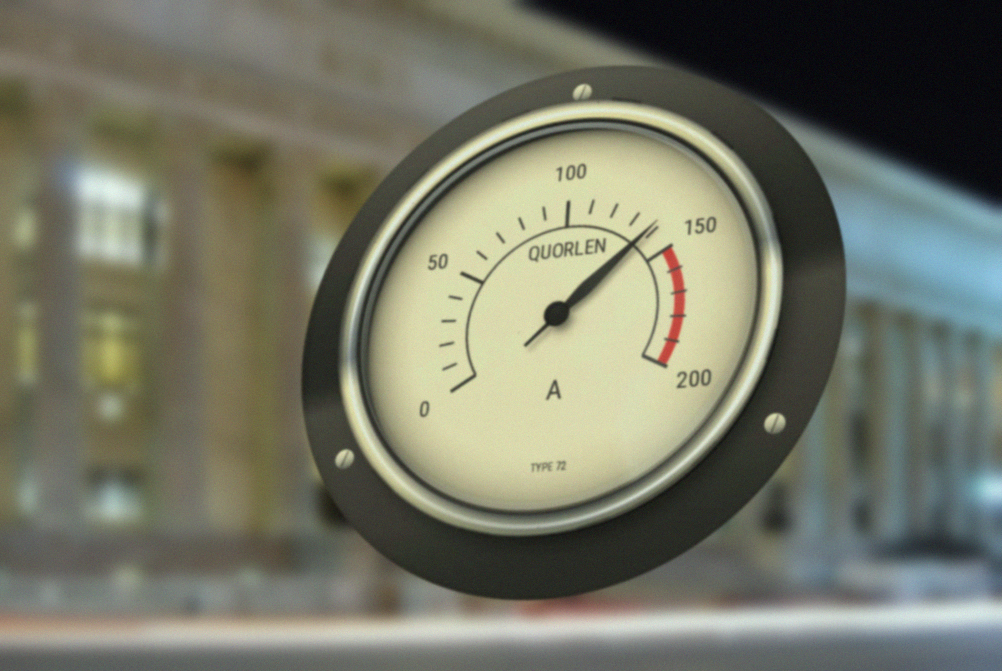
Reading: 140,A
